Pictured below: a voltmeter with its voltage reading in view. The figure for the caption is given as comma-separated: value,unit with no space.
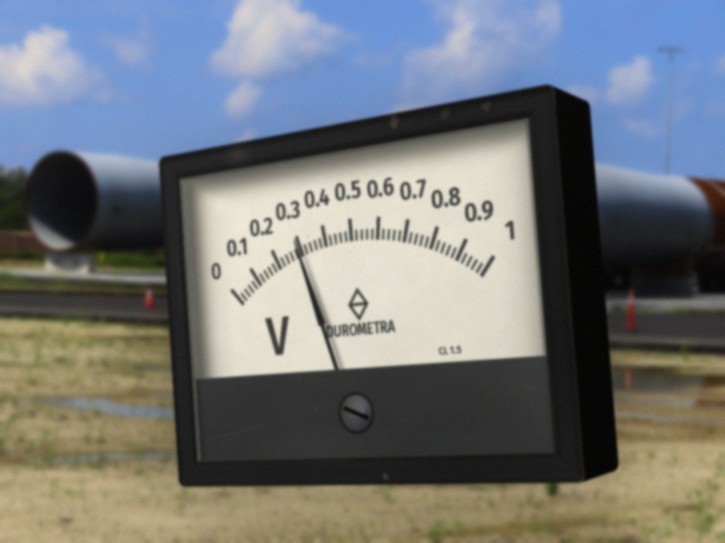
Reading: 0.3,V
